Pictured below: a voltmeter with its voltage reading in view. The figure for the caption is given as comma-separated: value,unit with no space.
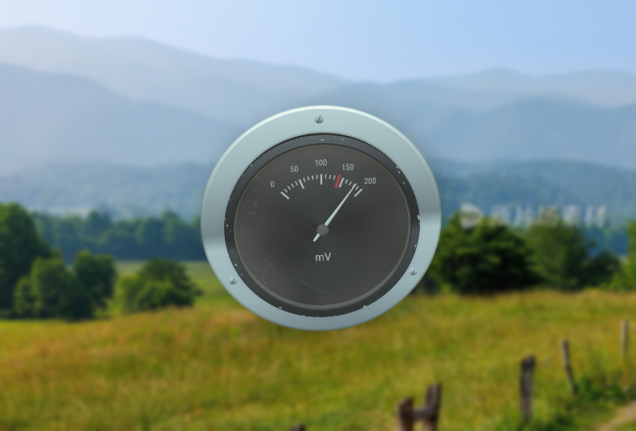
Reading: 180,mV
